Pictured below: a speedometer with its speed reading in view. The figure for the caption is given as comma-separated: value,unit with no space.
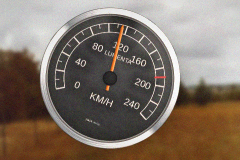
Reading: 115,km/h
